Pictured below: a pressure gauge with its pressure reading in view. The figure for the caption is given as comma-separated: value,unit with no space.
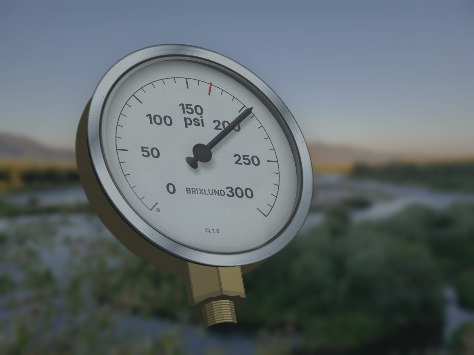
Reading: 205,psi
